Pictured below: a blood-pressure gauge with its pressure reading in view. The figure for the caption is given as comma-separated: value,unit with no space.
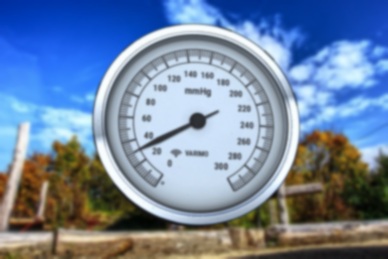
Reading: 30,mmHg
